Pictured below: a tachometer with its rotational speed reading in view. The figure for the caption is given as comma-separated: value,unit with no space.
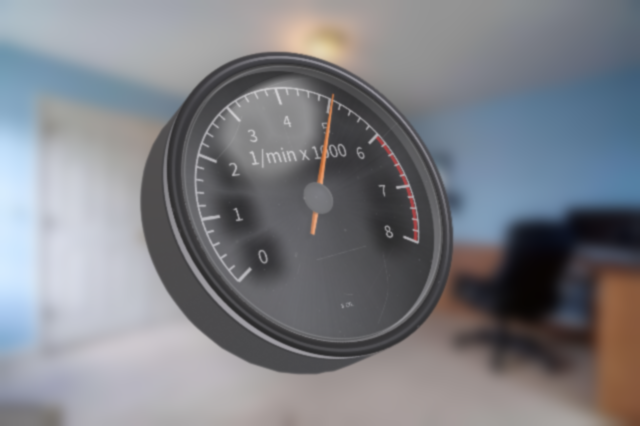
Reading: 5000,rpm
